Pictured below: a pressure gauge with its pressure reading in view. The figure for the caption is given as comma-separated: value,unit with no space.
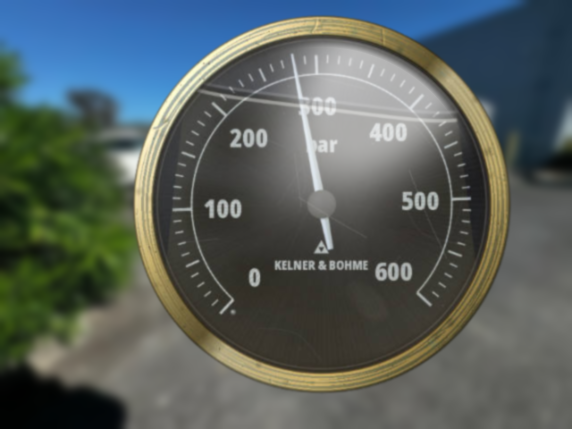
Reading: 280,bar
